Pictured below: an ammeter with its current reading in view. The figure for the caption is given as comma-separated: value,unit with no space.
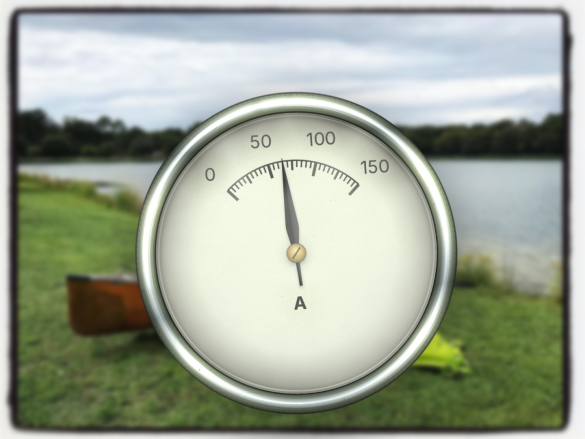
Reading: 65,A
